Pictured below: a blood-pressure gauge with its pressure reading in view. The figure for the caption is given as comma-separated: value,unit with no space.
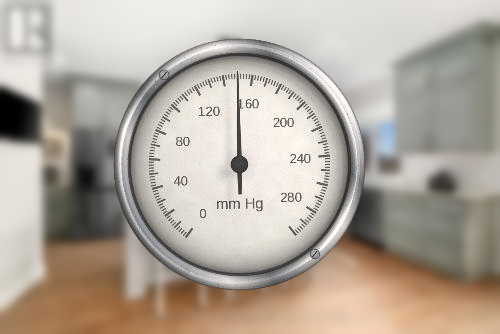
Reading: 150,mmHg
